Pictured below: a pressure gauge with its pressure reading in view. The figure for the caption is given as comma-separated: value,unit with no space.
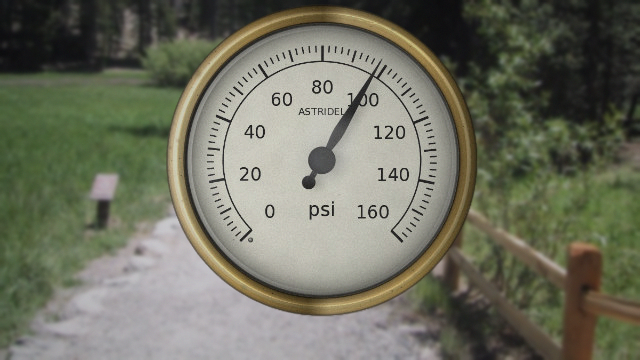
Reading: 98,psi
